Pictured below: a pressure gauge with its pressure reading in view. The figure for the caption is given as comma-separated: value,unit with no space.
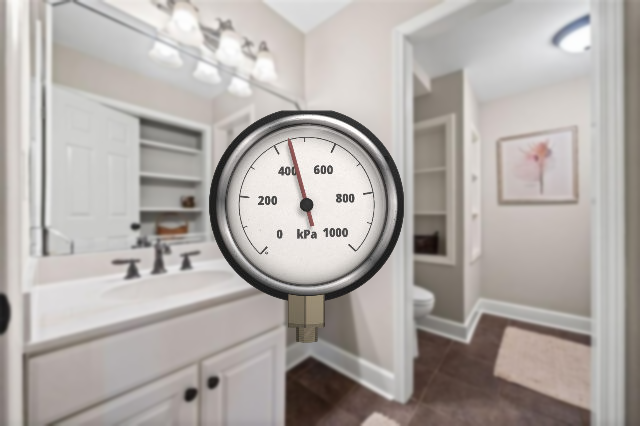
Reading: 450,kPa
